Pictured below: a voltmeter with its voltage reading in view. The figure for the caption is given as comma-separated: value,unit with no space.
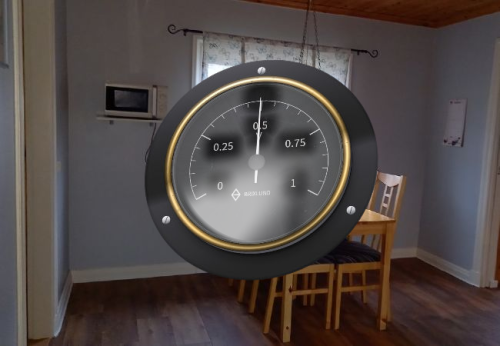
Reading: 0.5,V
